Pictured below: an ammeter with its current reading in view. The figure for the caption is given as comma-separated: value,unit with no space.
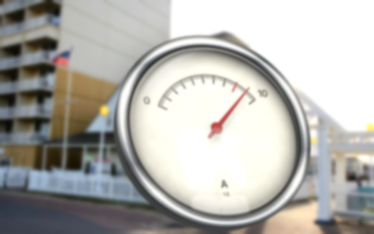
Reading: 9,A
